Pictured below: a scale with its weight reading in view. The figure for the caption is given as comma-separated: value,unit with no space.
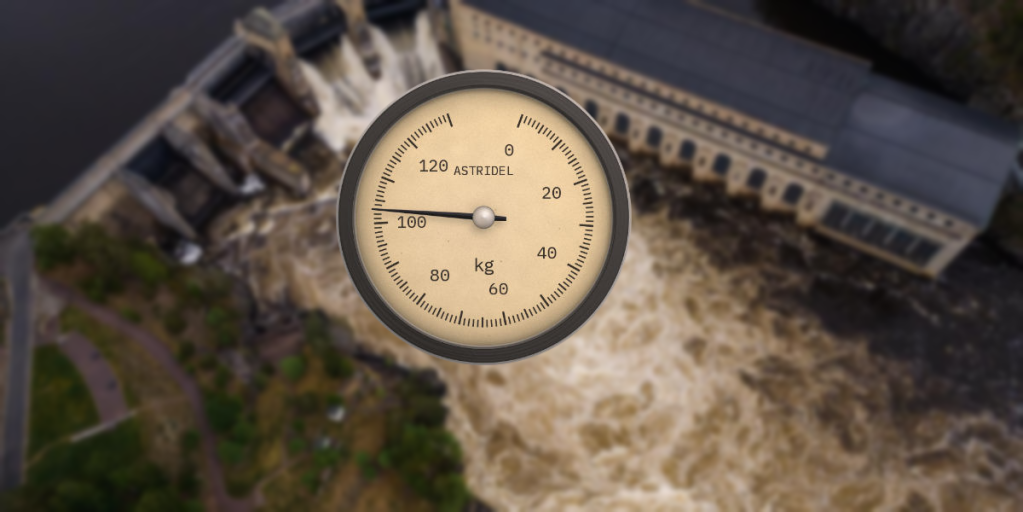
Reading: 103,kg
